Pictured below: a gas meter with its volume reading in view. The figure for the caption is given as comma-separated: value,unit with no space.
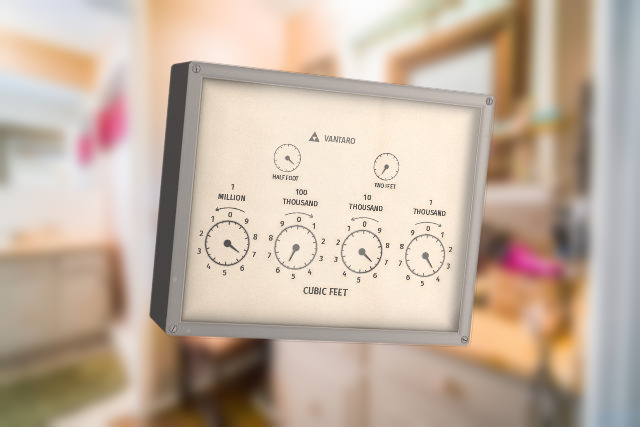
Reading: 656400,ft³
